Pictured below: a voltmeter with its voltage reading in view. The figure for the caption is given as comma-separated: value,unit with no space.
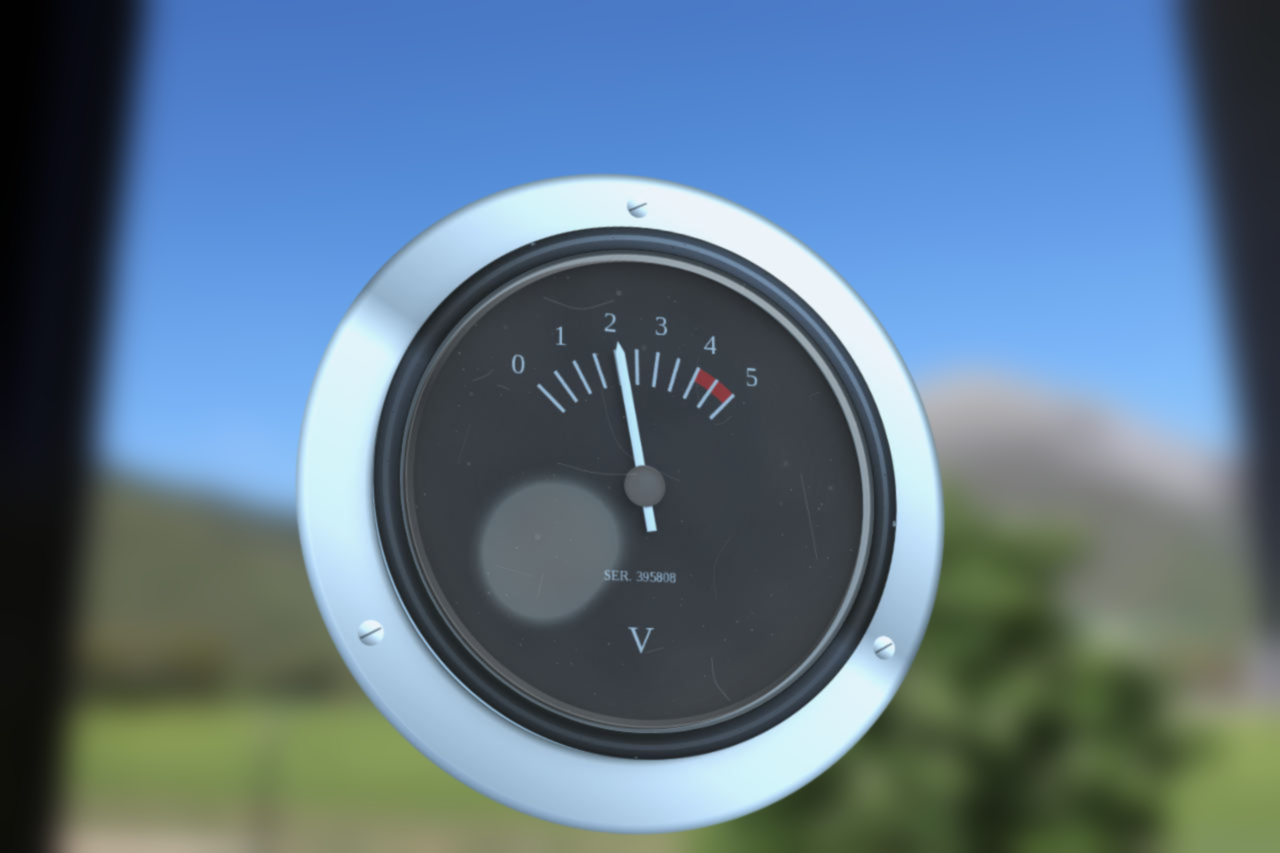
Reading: 2,V
